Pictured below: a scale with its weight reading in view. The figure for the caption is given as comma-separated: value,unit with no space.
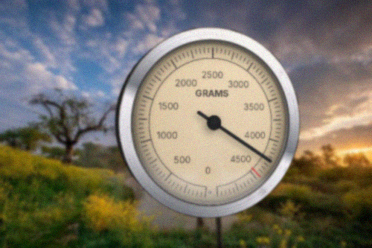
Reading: 4250,g
